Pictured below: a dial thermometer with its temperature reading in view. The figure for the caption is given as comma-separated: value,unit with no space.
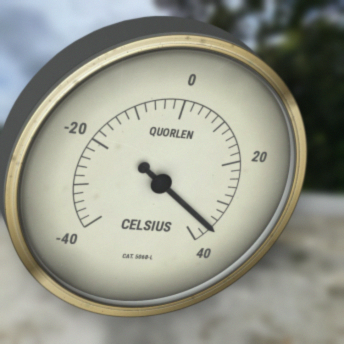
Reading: 36,°C
